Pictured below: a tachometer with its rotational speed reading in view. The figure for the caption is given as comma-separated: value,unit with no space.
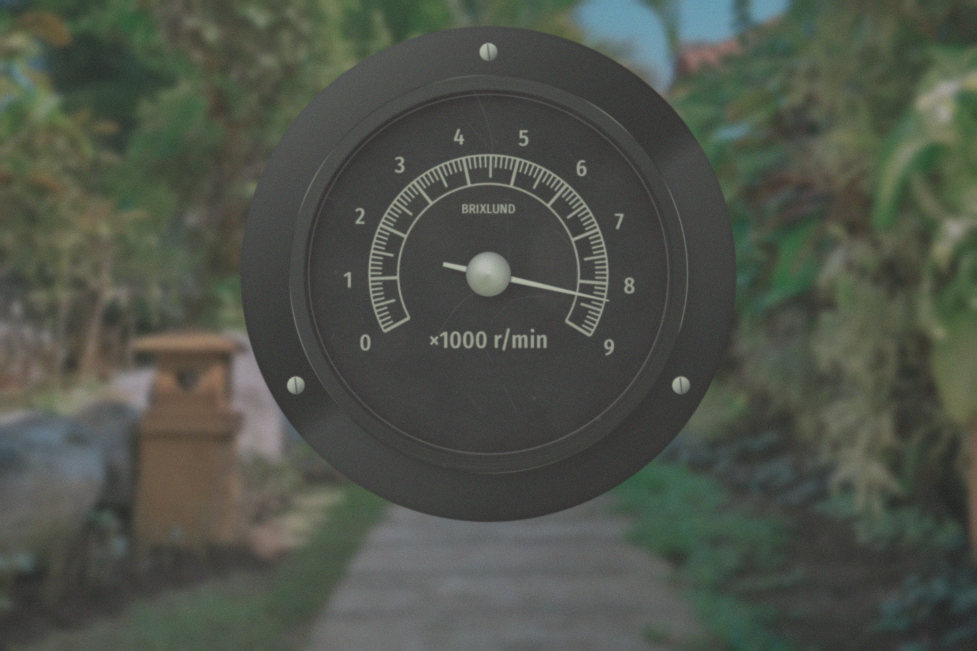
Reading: 8300,rpm
